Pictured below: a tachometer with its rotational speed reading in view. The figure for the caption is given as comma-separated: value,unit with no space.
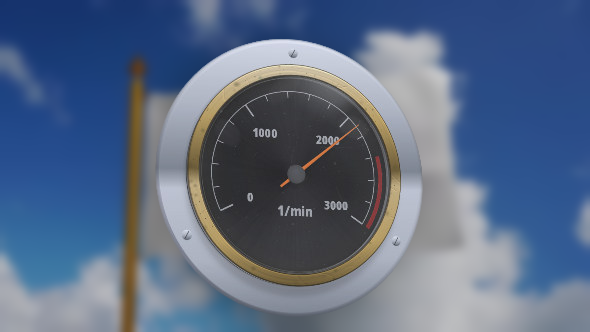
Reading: 2100,rpm
